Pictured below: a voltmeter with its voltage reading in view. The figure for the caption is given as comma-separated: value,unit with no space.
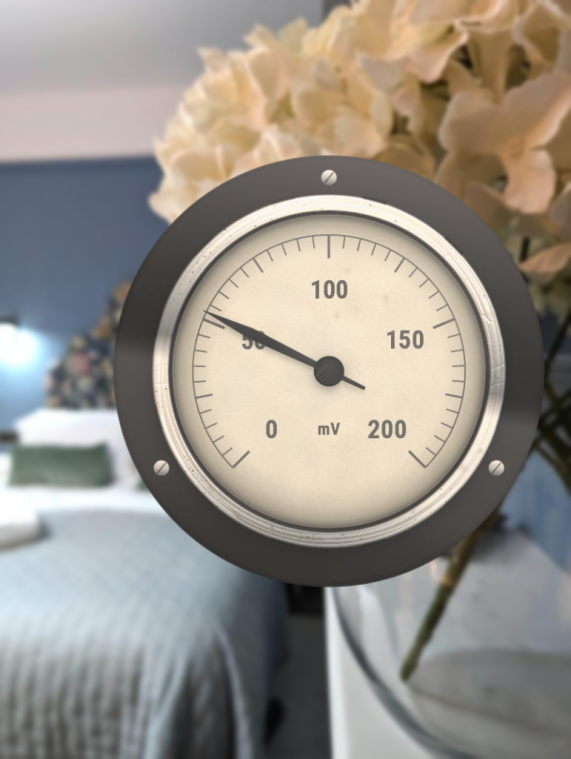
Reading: 52.5,mV
